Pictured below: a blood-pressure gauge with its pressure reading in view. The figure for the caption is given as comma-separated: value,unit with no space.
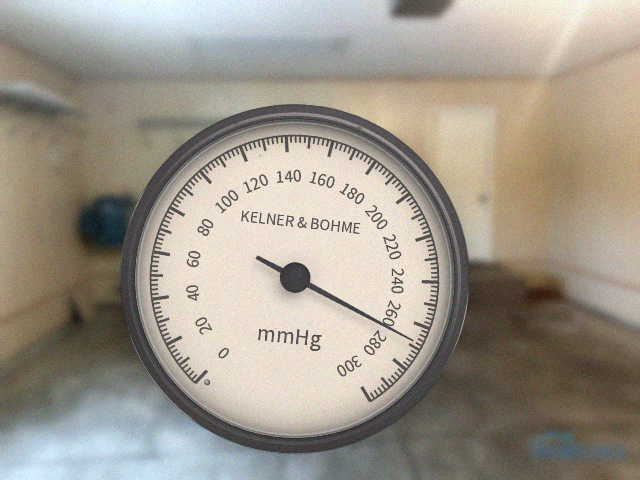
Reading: 268,mmHg
